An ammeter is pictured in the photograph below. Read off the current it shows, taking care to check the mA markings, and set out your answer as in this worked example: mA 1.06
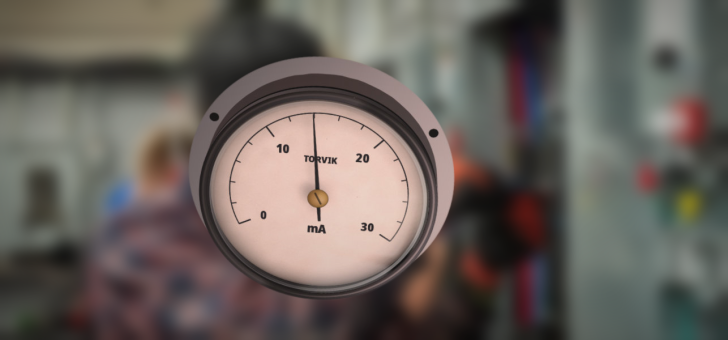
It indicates mA 14
